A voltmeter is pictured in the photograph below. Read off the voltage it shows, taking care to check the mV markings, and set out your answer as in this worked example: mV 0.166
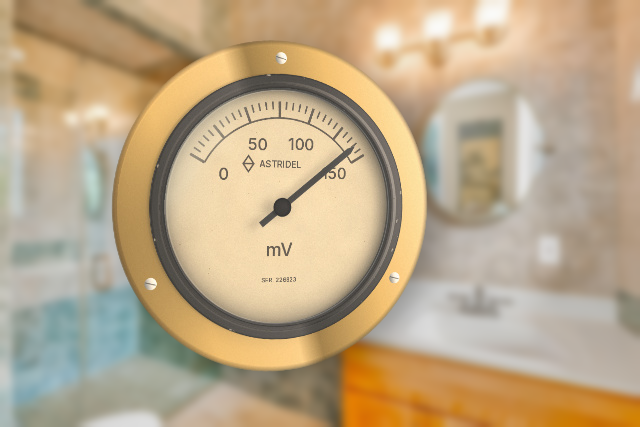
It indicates mV 140
